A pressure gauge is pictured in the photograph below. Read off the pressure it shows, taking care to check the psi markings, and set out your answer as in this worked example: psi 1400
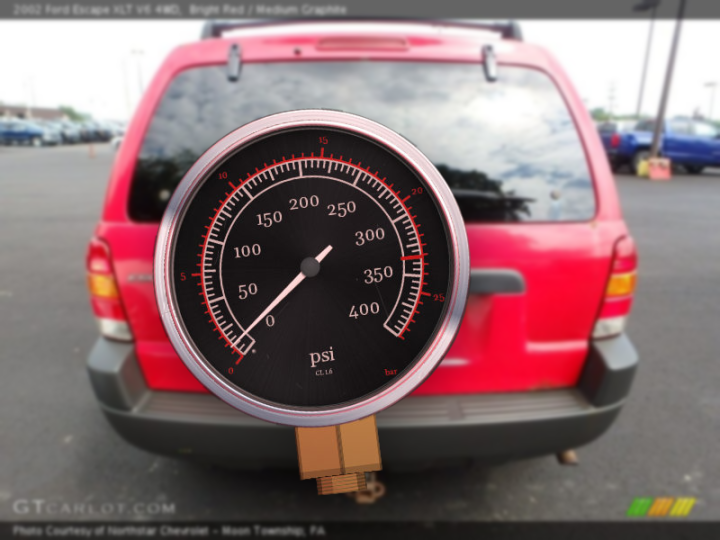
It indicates psi 10
